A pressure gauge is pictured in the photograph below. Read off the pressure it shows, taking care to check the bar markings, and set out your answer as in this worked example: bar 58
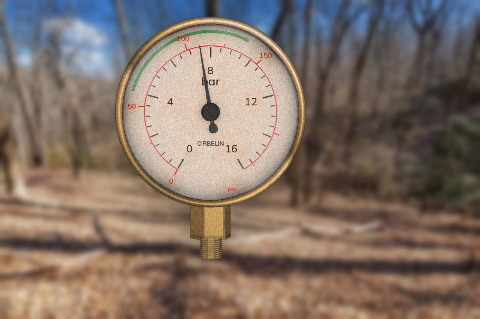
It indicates bar 7.5
